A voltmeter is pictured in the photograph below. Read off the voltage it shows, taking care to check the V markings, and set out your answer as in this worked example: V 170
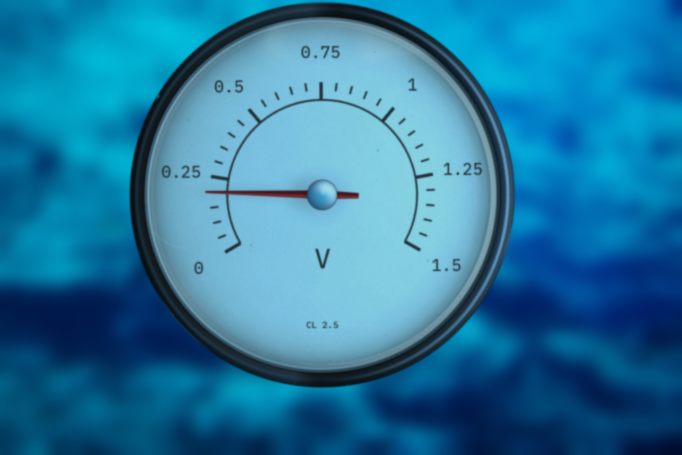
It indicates V 0.2
